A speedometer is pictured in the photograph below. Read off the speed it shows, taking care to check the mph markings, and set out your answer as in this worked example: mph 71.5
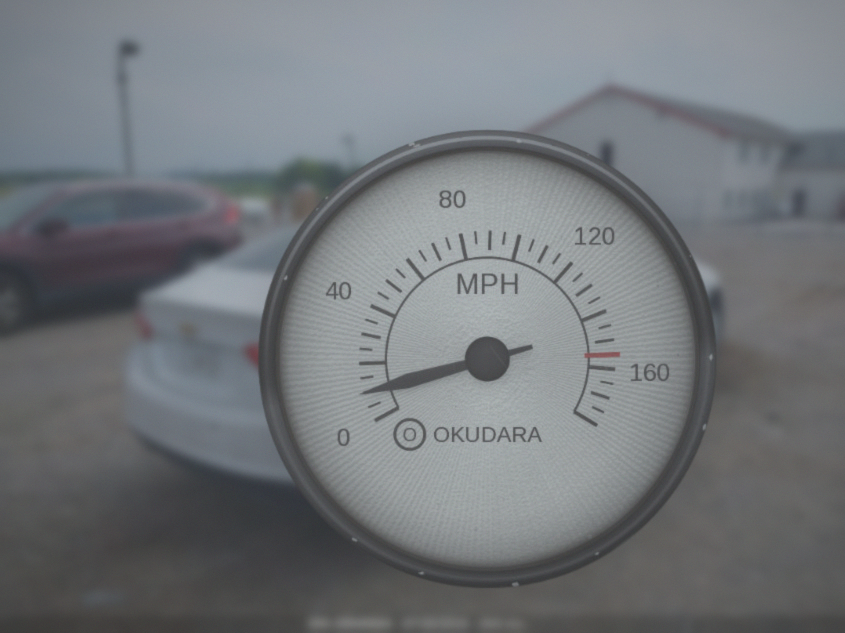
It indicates mph 10
